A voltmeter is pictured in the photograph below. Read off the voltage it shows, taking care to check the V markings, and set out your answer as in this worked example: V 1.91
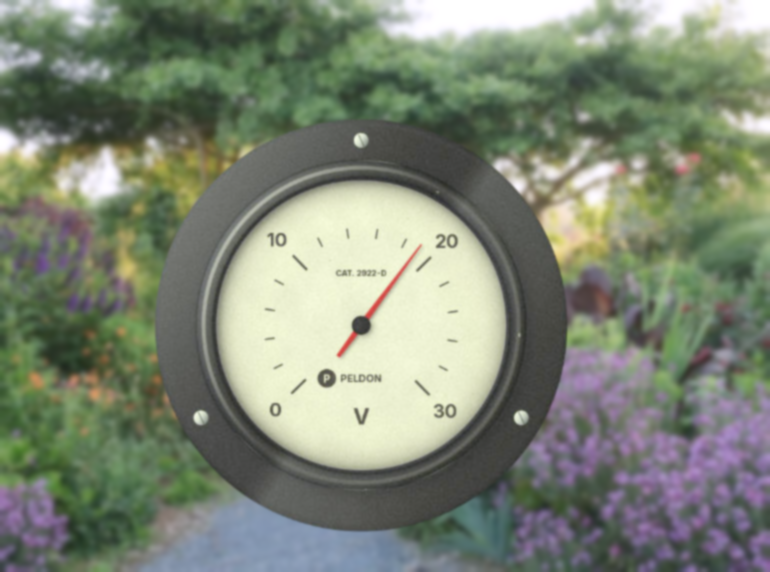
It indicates V 19
